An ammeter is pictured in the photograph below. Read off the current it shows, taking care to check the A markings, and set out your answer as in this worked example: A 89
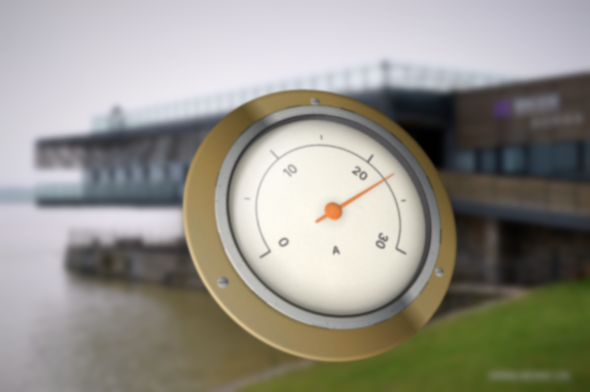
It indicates A 22.5
